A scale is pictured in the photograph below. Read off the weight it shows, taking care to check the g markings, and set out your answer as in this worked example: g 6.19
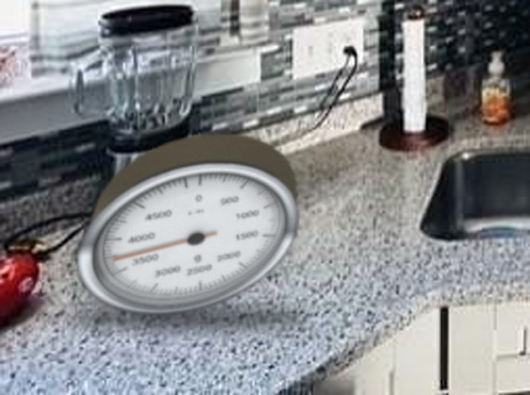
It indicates g 3750
